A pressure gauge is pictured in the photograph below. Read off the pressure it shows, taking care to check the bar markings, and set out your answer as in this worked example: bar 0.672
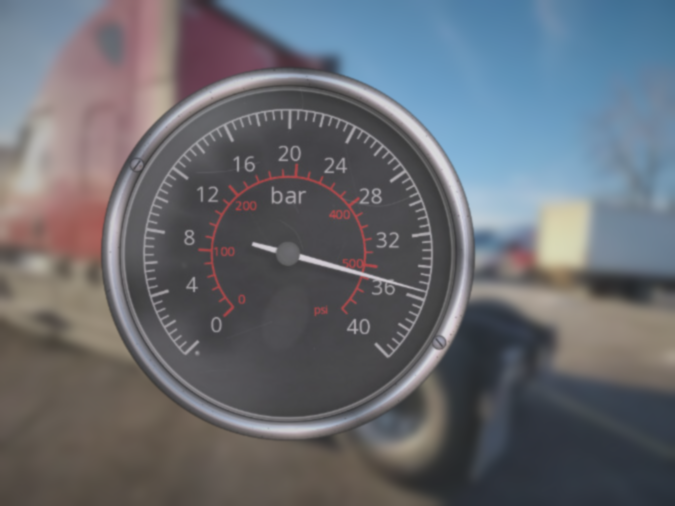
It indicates bar 35.5
